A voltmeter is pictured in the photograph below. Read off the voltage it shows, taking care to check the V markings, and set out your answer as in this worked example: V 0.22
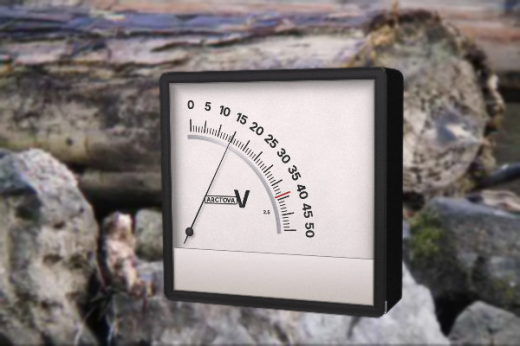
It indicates V 15
